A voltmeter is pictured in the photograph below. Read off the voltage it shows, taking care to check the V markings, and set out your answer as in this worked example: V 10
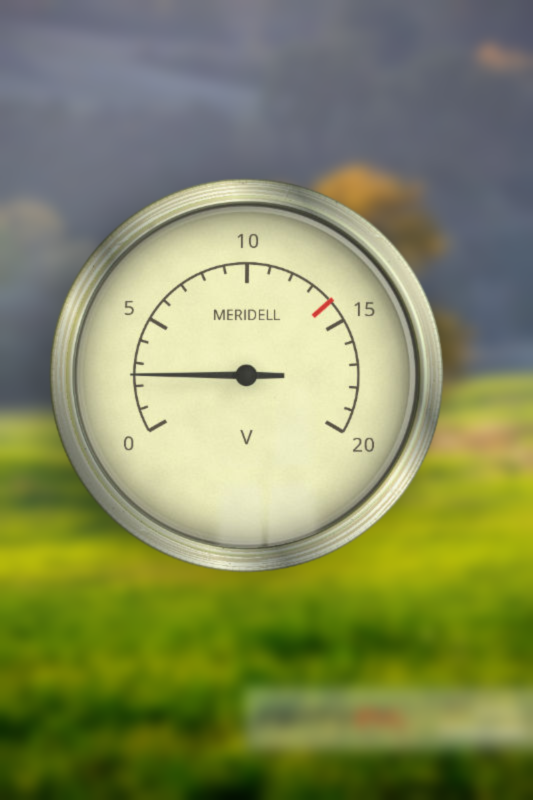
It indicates V 2.5
